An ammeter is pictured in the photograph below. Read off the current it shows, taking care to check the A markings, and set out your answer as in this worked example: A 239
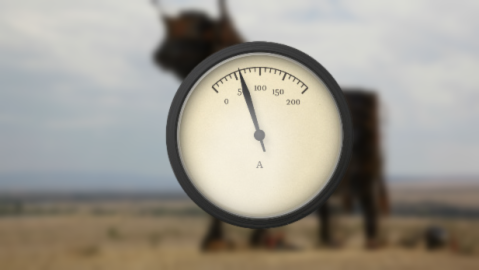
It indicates A 60
